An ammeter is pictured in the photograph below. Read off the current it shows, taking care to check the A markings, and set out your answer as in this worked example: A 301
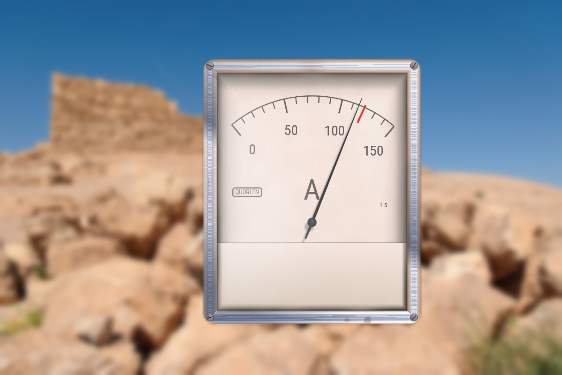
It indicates A 115
